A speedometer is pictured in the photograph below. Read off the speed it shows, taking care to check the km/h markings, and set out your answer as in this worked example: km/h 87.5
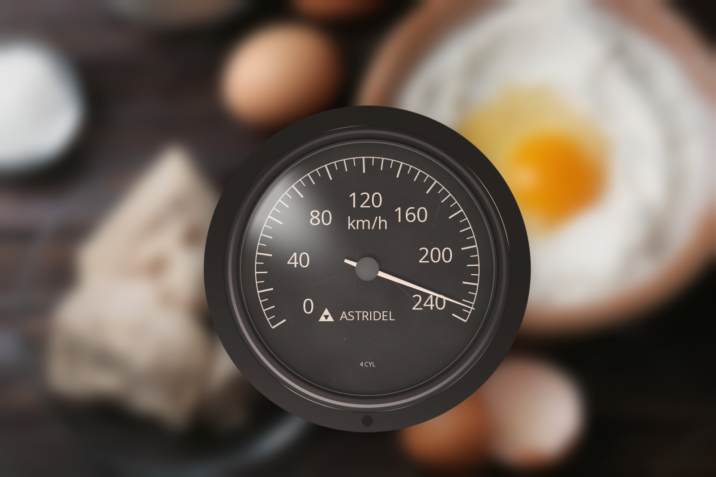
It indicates km/h 232.5
